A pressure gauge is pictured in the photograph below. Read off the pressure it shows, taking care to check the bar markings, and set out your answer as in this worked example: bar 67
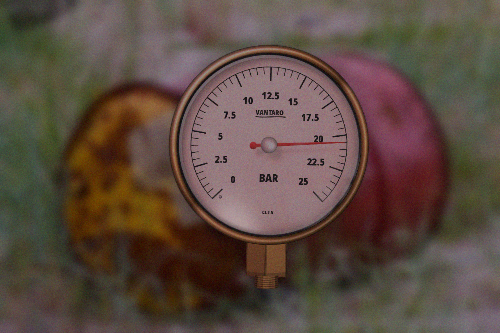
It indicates bar 20.5
